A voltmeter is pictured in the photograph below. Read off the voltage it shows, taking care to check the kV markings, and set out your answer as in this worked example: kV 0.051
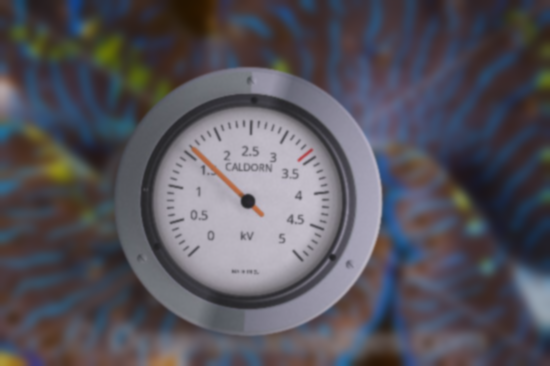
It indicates kV 1.6
